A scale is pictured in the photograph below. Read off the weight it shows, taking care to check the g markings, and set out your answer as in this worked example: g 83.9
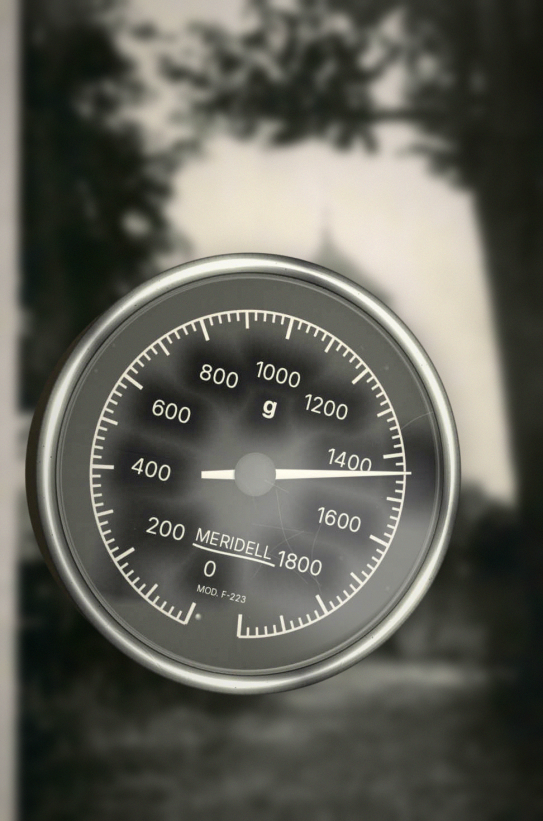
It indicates g 1440
